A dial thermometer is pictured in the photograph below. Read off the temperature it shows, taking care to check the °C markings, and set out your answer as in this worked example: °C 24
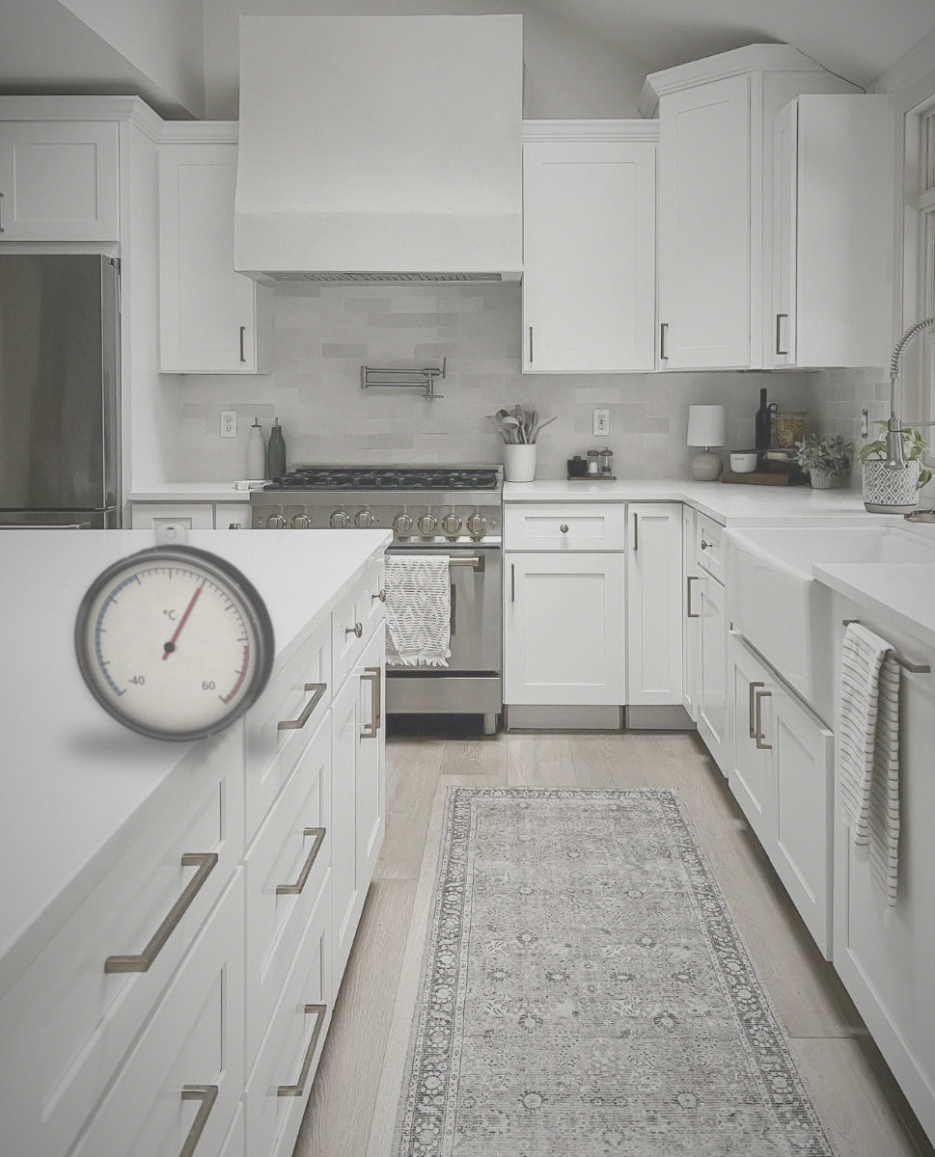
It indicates °C 20
